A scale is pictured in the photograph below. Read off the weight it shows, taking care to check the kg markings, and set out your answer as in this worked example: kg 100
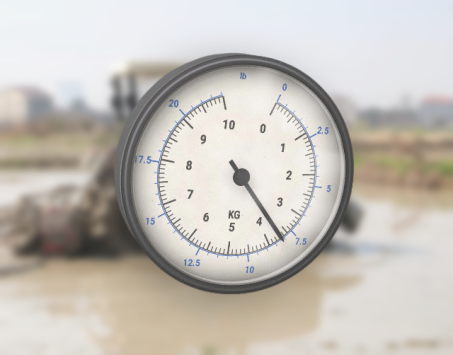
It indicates kg 3.7
